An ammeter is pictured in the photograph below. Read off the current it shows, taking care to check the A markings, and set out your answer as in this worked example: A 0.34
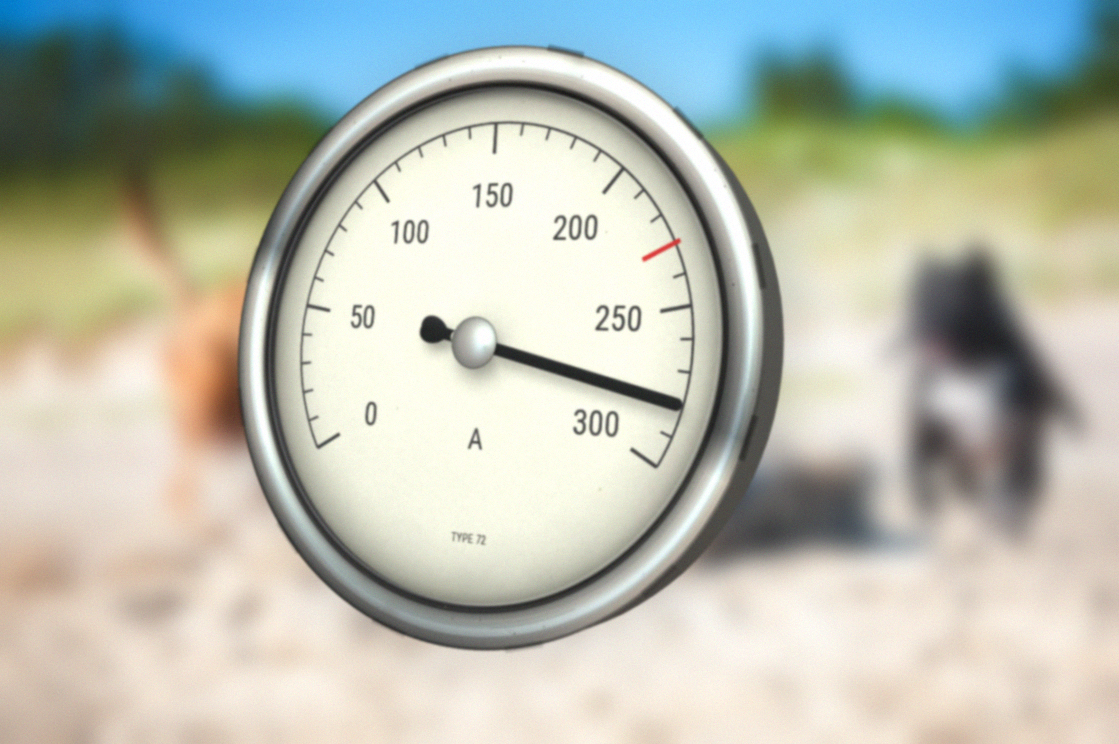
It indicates A 280
